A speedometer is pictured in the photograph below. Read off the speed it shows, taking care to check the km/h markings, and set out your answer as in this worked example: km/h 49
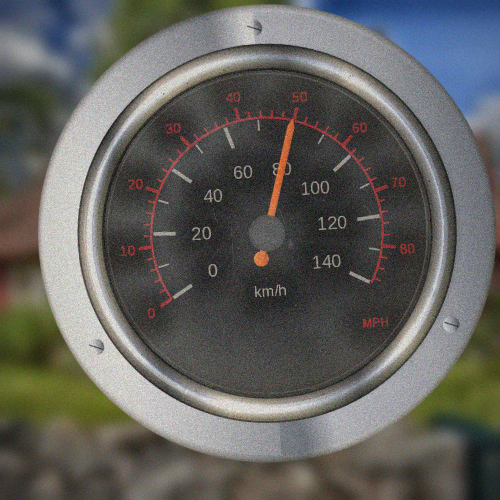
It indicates km/h 80
